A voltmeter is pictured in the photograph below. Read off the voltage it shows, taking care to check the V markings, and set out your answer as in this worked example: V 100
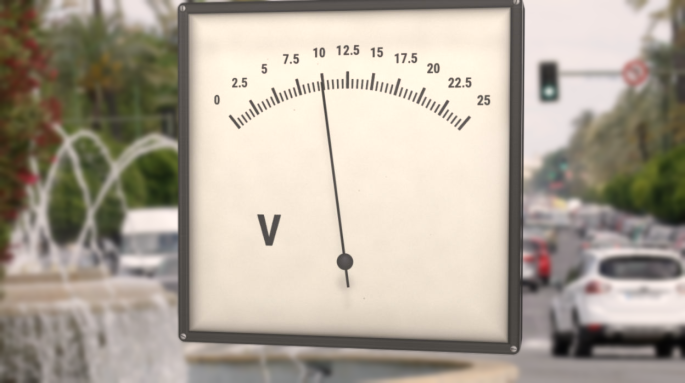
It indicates V 10
